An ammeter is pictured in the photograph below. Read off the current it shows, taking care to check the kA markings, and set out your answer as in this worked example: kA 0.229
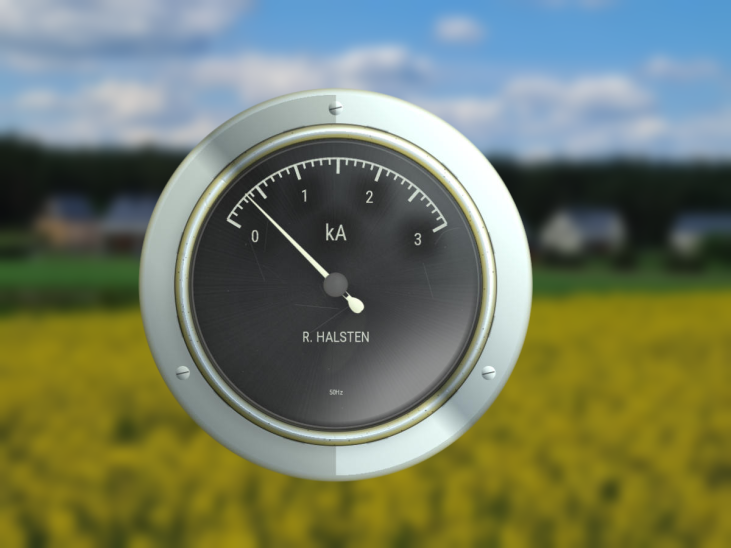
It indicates kA 0.35
